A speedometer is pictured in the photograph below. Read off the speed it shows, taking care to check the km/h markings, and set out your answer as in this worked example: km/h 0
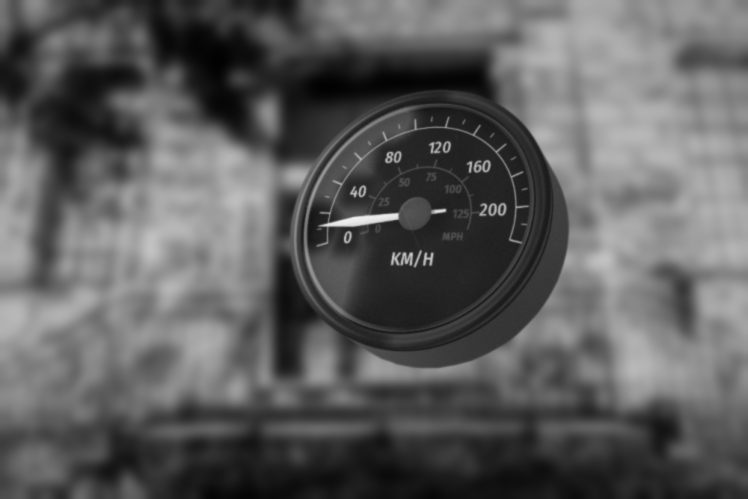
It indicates km/h 10
